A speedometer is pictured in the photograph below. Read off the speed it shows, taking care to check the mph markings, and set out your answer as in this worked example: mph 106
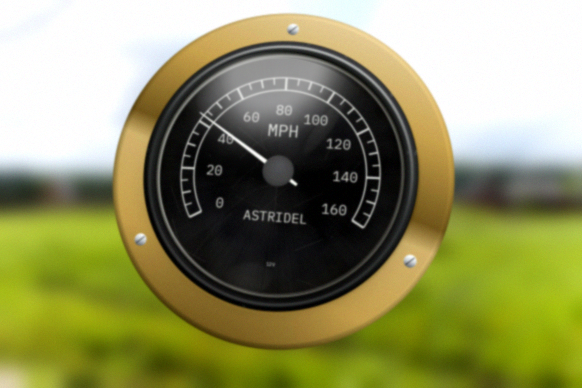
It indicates mph 42.5
